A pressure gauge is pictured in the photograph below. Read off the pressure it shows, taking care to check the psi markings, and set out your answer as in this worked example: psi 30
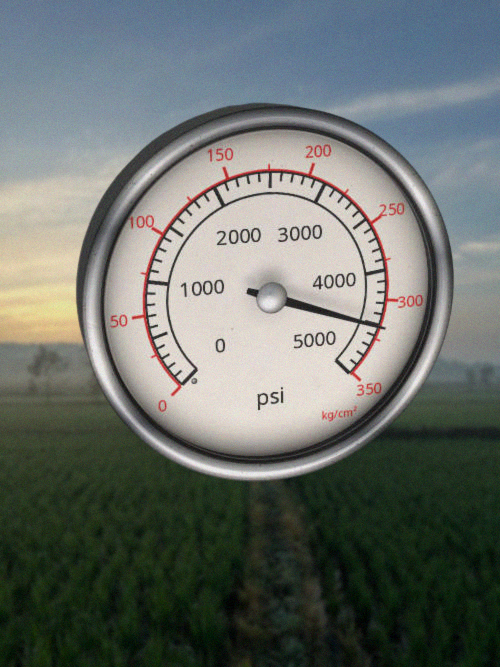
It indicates psi 4500
